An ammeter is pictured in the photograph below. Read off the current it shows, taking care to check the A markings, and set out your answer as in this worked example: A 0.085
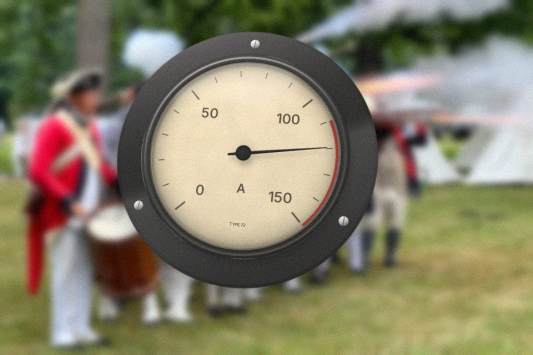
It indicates A 120
